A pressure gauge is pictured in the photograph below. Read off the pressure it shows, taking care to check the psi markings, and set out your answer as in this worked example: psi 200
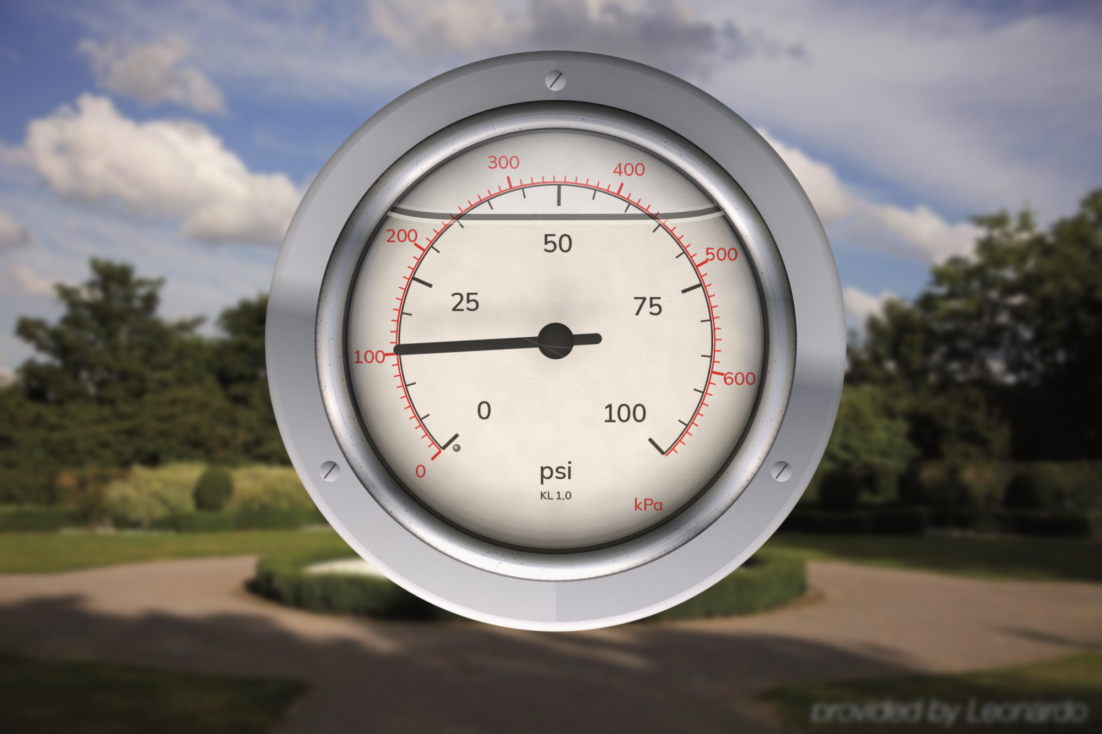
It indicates psi 15
